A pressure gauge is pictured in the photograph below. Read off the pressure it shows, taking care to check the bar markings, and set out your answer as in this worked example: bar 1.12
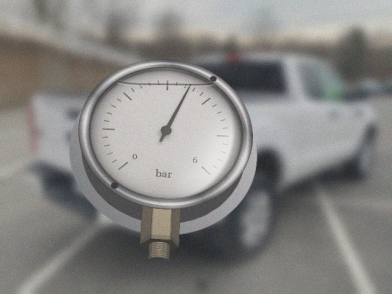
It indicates bar 3.5
